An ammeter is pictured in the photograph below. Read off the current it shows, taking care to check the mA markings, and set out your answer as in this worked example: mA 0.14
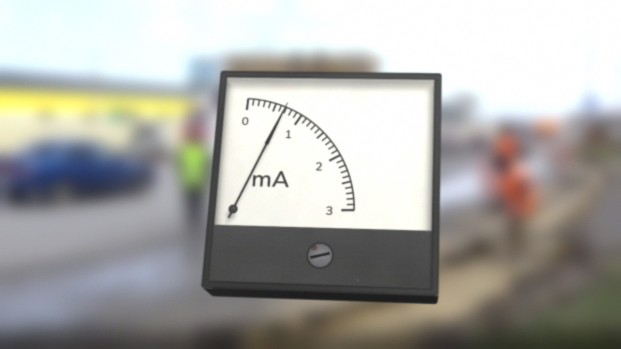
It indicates mA 0.7
